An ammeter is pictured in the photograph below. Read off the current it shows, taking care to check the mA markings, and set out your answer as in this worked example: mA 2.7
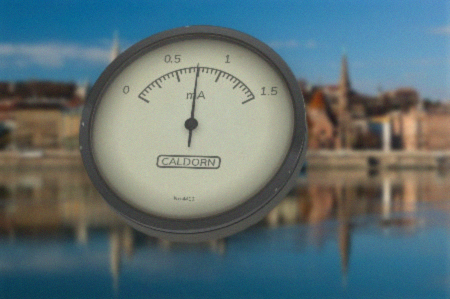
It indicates mA 0.75
